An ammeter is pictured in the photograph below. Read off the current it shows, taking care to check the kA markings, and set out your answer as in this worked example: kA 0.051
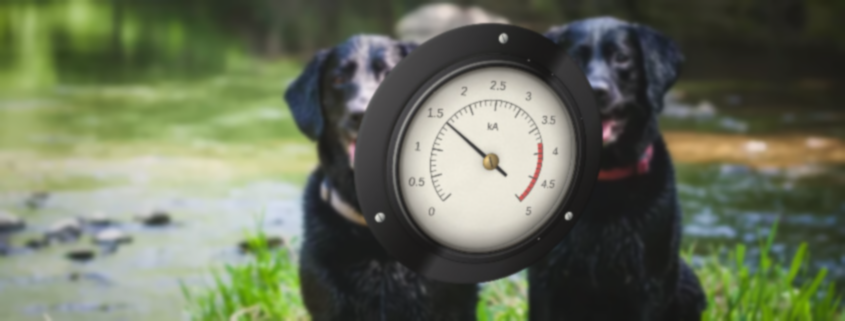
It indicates kA 1.5
